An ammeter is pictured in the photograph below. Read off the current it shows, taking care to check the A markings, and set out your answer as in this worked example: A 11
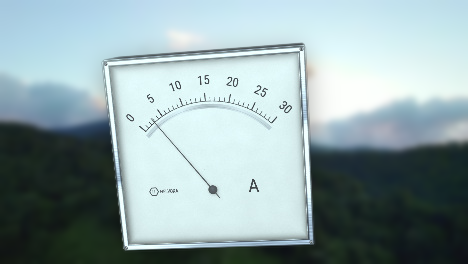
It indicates A 3
